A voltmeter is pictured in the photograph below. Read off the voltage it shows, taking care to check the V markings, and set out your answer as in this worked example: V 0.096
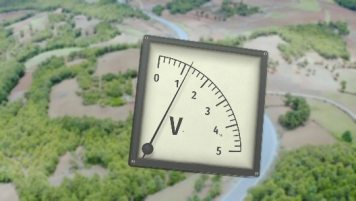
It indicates V 1.2
